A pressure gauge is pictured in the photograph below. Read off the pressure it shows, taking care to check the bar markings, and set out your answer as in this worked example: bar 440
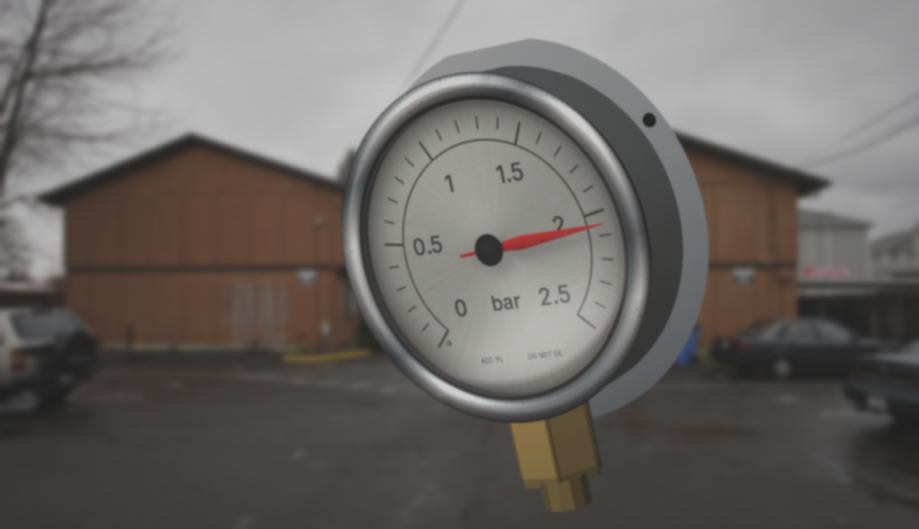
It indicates bar 2.05
